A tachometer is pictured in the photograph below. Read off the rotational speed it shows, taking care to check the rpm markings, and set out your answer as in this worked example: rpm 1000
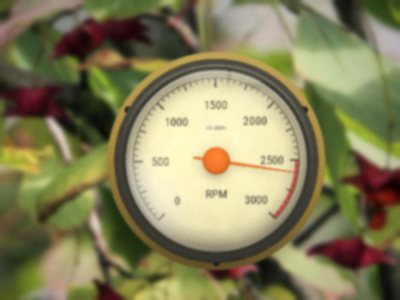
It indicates rpm 2600
